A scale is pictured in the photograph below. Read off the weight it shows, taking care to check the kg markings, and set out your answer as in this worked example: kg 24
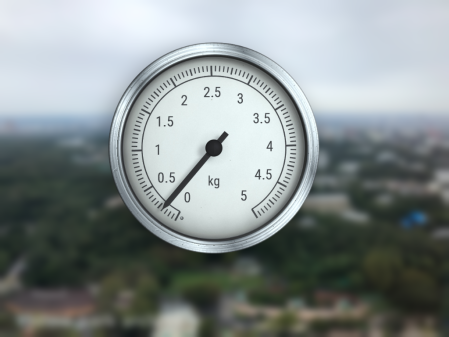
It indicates kg 0.2
